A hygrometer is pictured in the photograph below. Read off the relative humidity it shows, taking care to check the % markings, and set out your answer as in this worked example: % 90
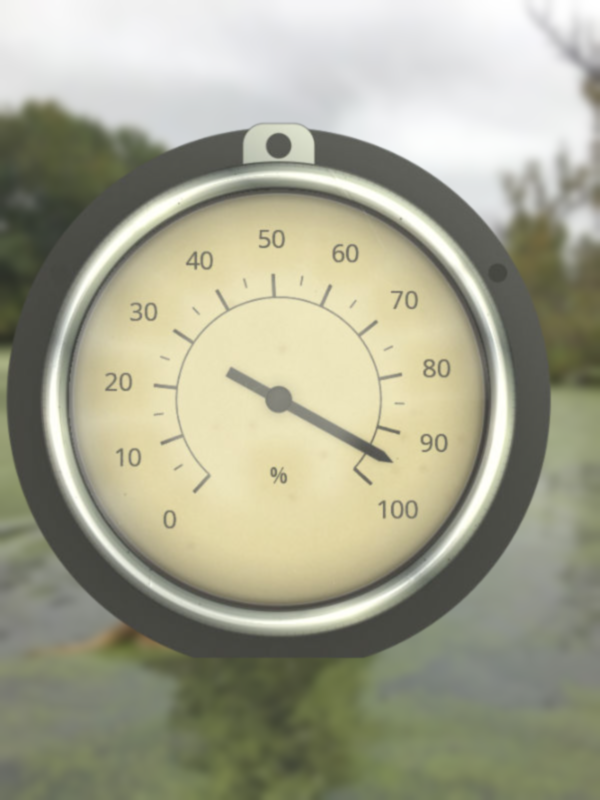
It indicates % 95
